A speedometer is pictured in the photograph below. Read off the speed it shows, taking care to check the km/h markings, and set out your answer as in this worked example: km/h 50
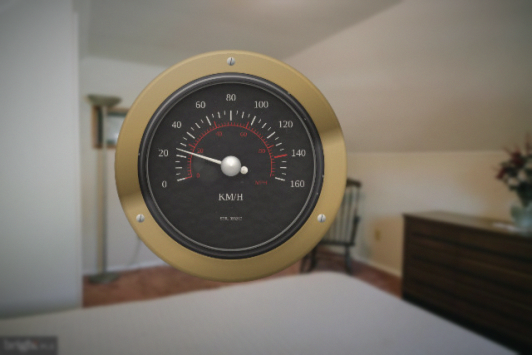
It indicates km/h 25
